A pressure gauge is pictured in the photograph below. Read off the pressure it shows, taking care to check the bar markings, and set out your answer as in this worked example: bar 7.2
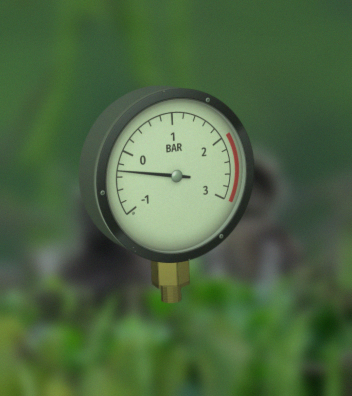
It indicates bar -0.3
